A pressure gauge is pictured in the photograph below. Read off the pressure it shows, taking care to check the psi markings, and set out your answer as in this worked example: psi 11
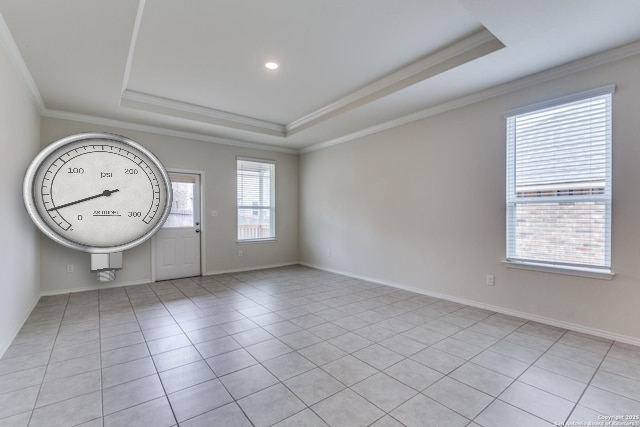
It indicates psi 30
